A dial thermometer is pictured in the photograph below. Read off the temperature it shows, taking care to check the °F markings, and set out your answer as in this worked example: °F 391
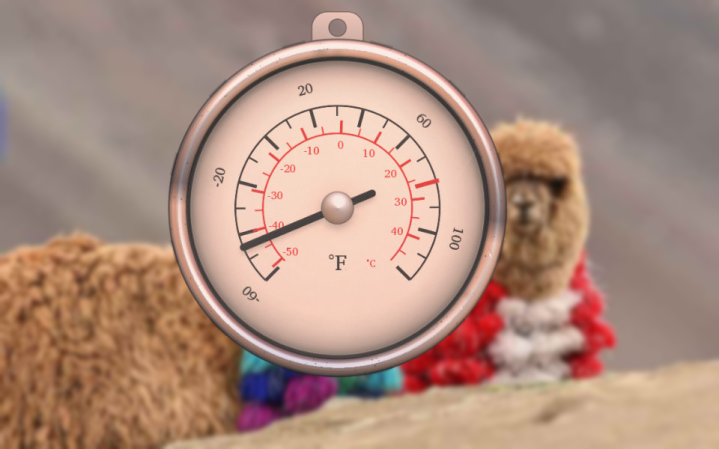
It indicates °F -45
